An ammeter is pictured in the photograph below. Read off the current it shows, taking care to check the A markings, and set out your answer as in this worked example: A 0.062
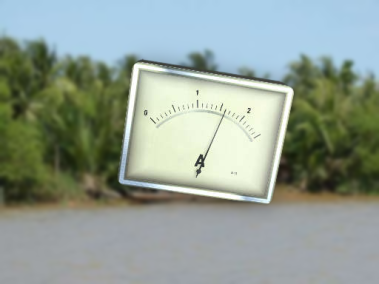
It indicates A 1.6
